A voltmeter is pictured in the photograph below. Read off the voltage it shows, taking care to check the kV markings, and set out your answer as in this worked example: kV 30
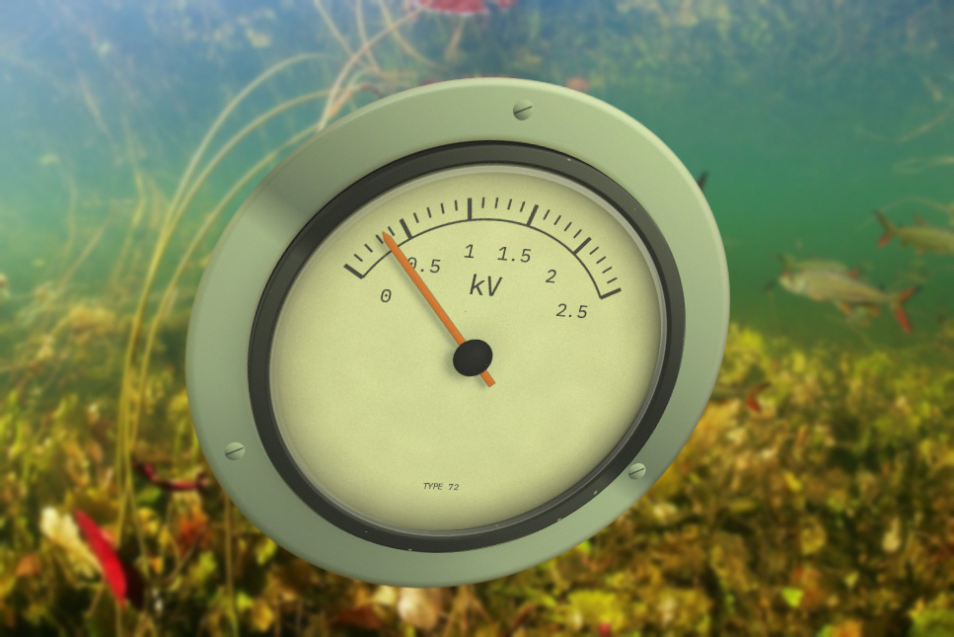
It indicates kV 0.35
